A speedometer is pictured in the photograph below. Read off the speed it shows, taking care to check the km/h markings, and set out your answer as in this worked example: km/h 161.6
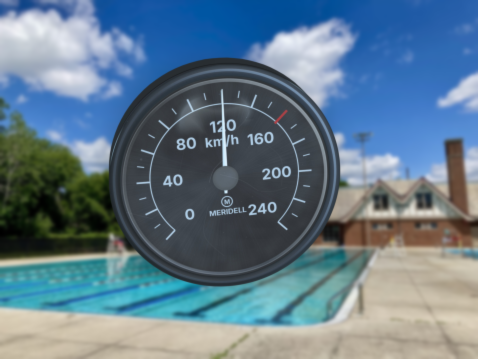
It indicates km/h 120
